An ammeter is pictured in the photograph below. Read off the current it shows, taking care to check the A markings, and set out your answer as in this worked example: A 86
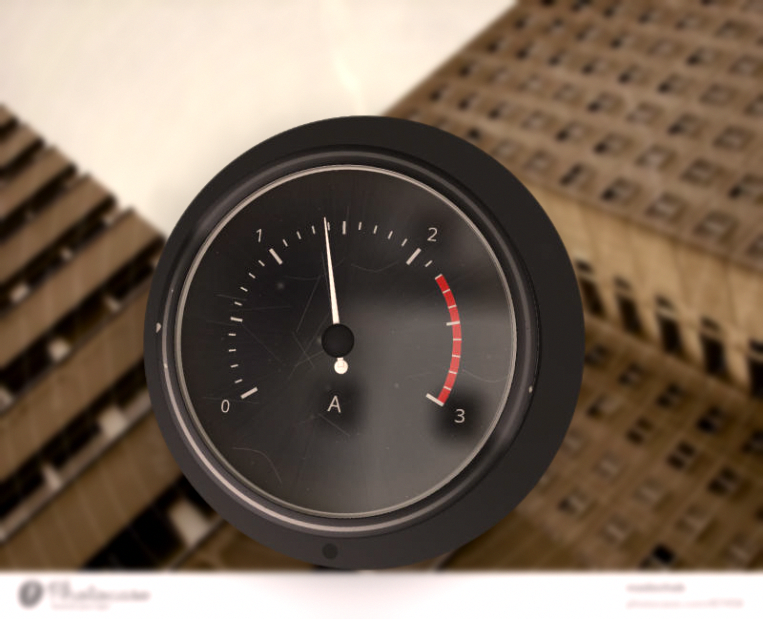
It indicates A 1.4
